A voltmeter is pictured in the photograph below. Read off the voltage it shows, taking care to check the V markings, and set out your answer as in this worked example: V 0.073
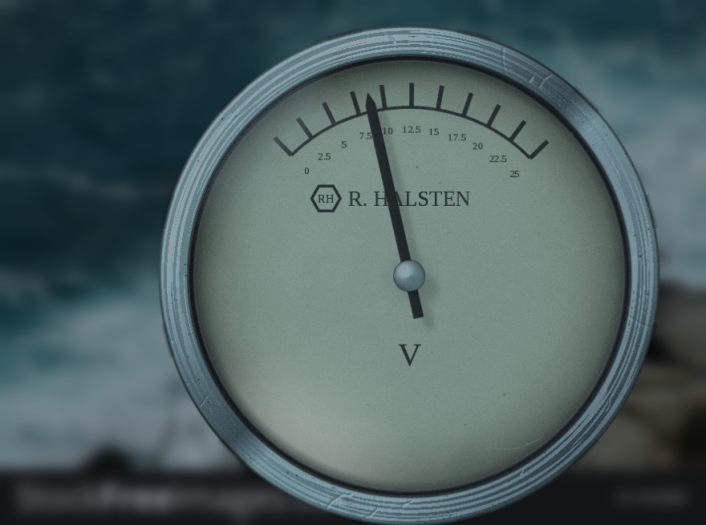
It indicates V 8.75
